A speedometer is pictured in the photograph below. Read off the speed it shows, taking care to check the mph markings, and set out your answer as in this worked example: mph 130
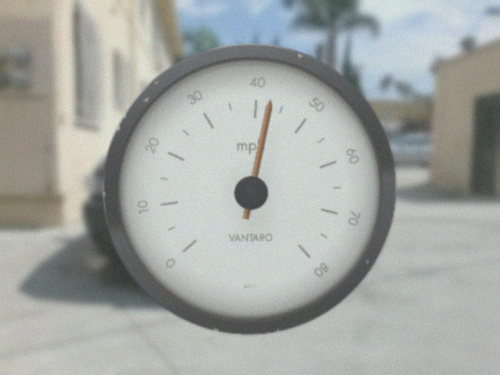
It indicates mph 42.5
